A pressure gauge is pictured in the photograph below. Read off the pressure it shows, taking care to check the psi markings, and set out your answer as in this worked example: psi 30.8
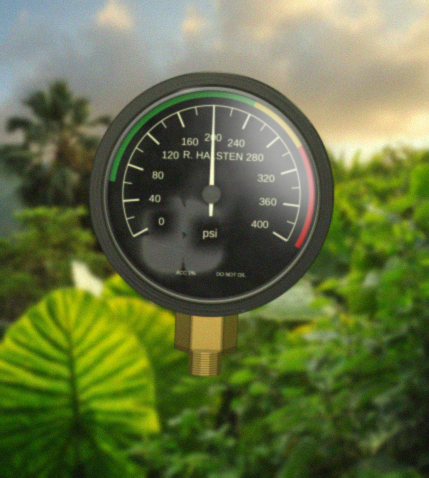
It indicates psi 200
